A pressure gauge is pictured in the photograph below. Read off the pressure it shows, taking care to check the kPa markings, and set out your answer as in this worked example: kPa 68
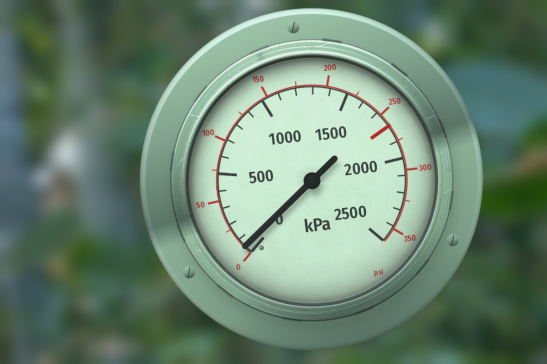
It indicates kPa 50
